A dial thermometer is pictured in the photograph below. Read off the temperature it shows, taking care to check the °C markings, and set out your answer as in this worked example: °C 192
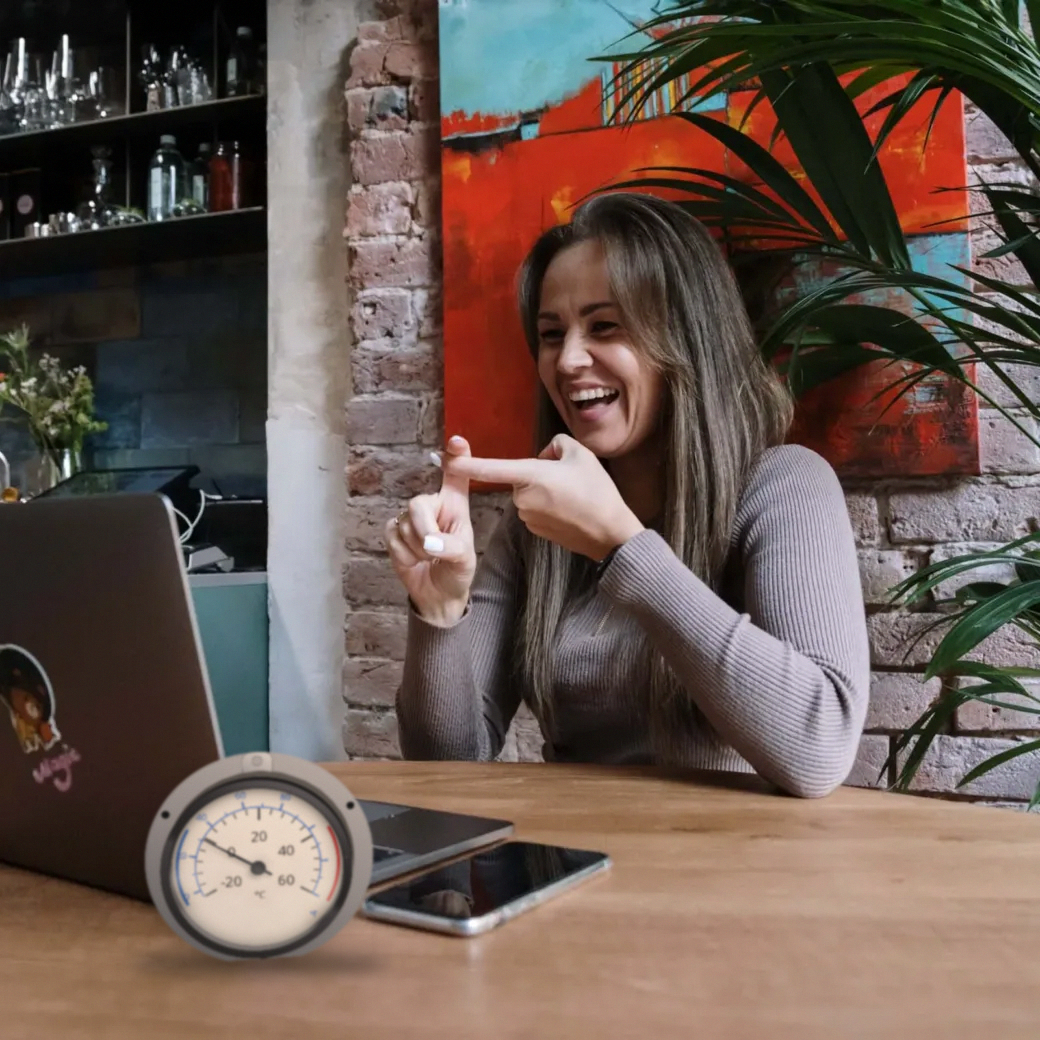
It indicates °C 0
